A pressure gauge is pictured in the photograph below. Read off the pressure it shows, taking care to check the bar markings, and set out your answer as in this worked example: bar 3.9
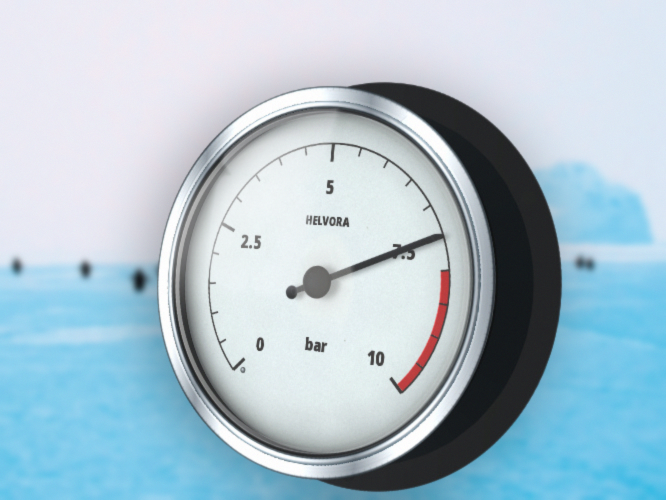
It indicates bar 7.5
